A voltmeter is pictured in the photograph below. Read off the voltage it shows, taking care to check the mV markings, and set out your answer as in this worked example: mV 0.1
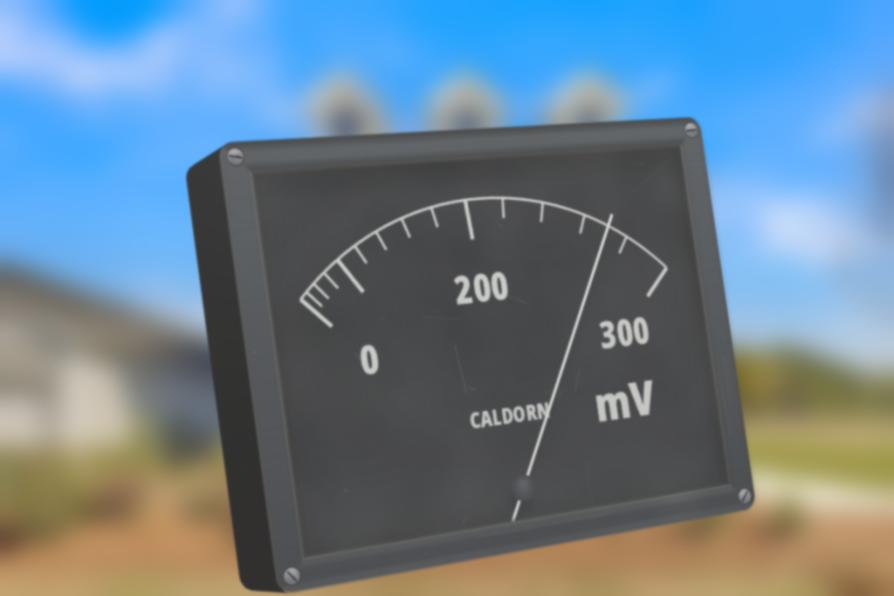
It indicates mV 270
